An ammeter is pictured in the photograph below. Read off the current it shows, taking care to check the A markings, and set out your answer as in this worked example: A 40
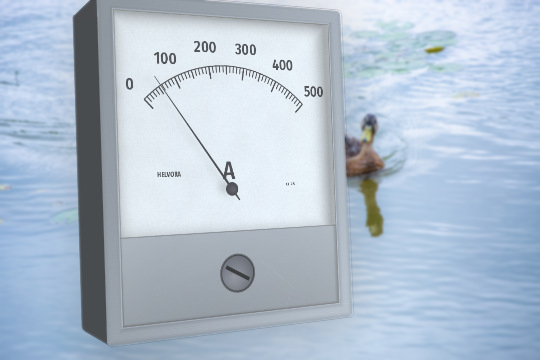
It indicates A 50
